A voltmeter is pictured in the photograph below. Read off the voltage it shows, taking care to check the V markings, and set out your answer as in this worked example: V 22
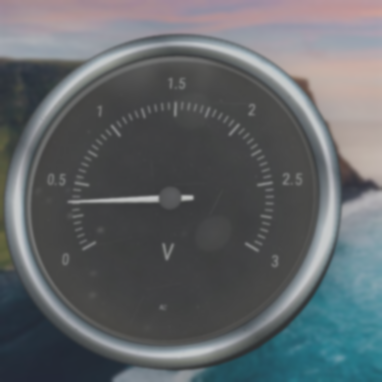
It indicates V 0.35
